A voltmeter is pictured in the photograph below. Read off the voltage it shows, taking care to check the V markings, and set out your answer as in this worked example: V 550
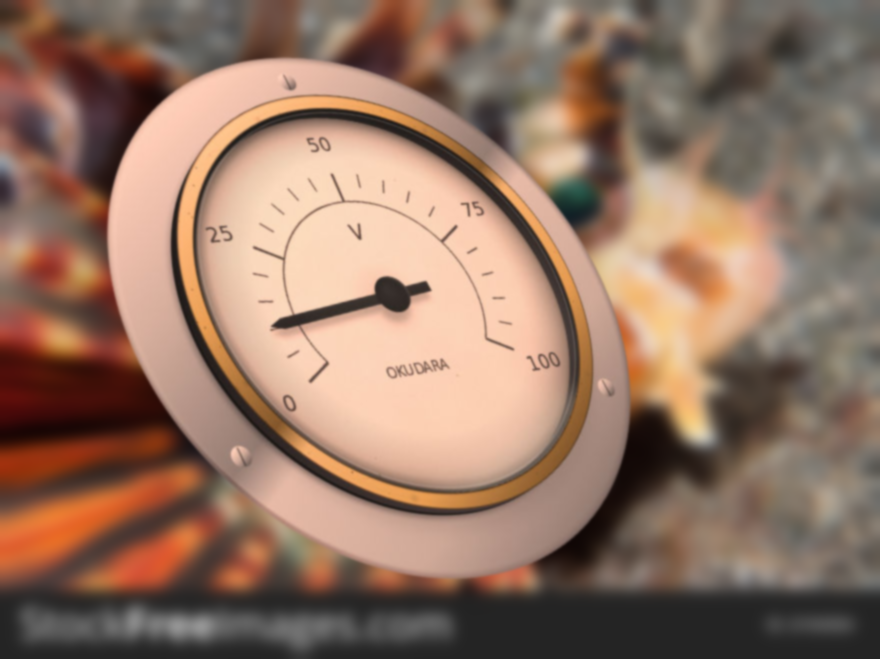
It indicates V 10
